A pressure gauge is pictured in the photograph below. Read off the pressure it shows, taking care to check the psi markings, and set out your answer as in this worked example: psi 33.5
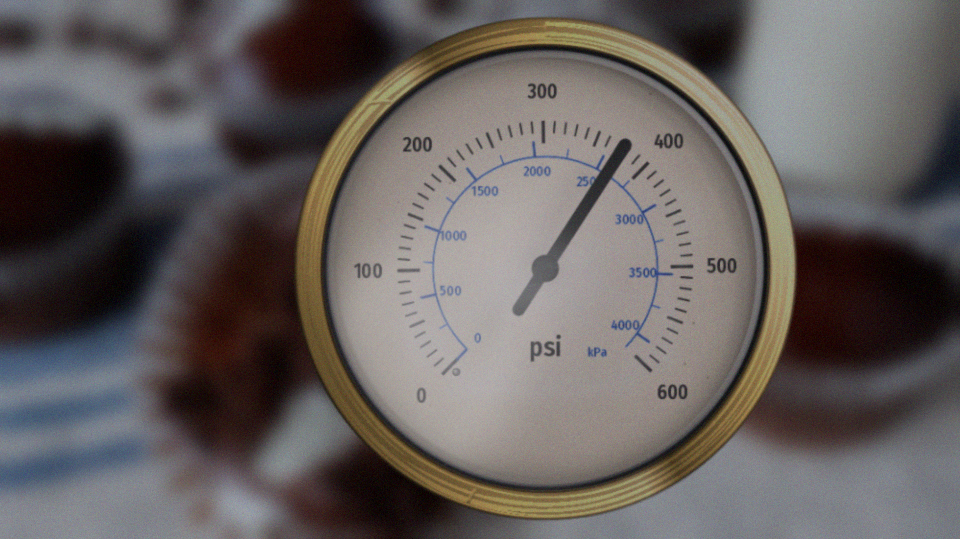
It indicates psi 375
